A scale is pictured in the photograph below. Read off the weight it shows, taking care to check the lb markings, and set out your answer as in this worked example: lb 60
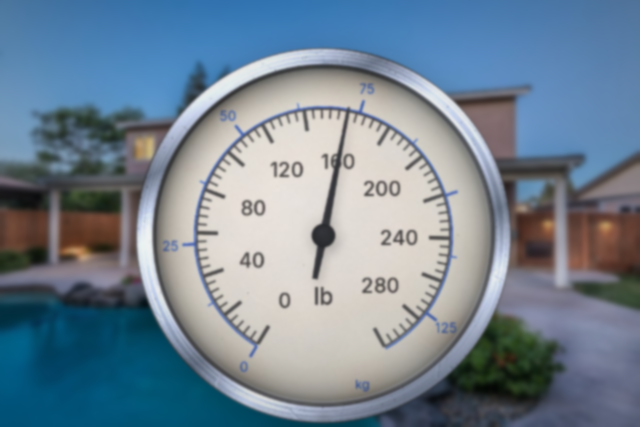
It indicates lb 160
